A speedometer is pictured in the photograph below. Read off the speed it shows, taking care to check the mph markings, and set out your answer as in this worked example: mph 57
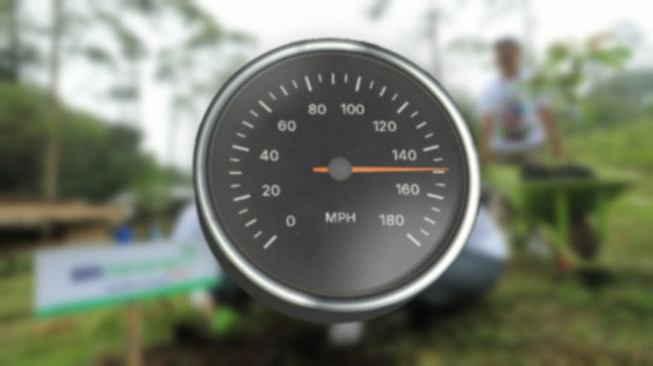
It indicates mph 150
